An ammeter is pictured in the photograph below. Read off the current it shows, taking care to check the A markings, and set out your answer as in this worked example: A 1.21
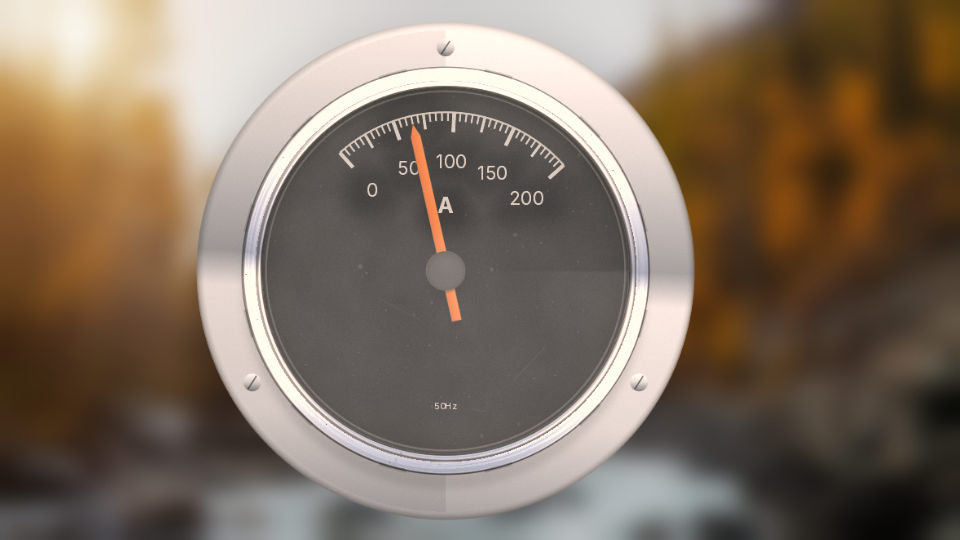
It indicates A 65
